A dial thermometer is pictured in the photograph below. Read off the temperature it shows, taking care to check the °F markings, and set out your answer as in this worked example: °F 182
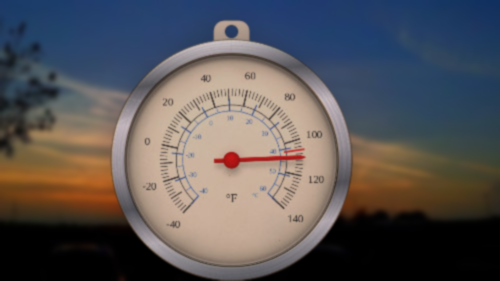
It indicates °F 110
